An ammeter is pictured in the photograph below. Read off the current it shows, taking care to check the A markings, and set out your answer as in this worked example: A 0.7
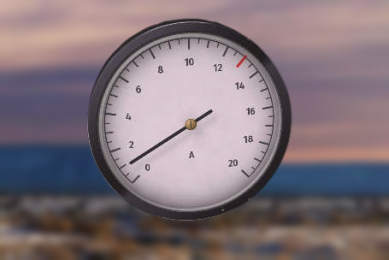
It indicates A 1
